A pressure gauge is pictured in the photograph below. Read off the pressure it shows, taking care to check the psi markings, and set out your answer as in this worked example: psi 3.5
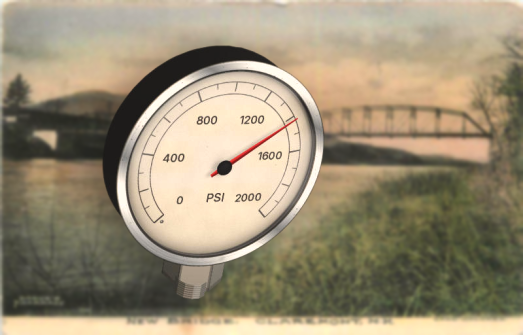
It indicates psi 1400
